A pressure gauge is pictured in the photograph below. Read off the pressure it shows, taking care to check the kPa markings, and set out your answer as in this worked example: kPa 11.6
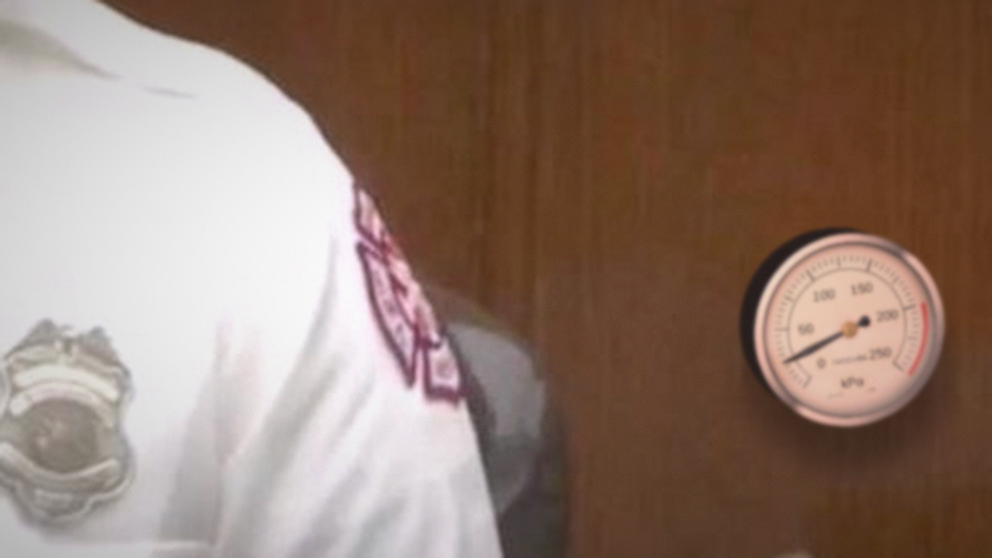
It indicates kPa 25
